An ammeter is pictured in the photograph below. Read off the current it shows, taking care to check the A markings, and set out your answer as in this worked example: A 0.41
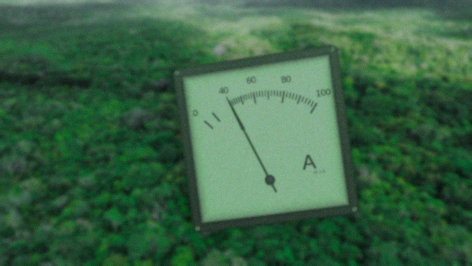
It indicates A 40
